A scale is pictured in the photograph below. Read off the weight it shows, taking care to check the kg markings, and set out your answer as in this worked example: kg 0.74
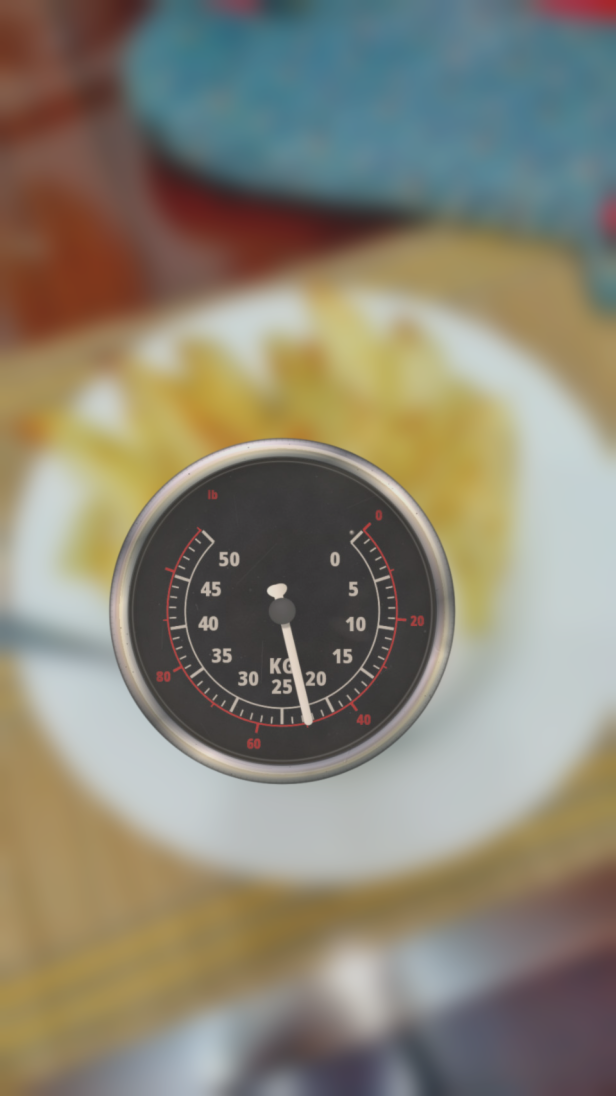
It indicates kg 22.5
